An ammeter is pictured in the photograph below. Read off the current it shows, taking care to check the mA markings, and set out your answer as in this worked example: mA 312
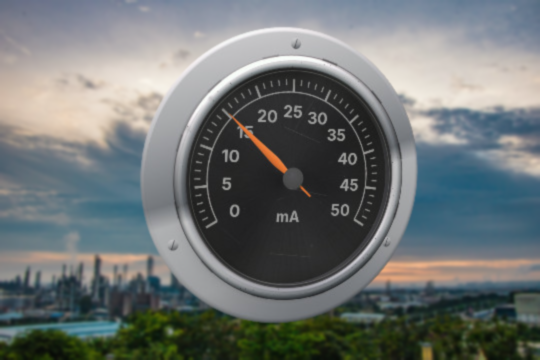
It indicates mA 15
